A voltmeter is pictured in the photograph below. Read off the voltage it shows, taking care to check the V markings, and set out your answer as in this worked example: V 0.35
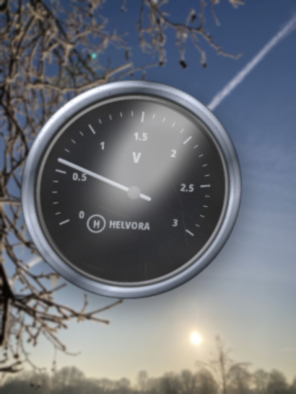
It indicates V 0.6
